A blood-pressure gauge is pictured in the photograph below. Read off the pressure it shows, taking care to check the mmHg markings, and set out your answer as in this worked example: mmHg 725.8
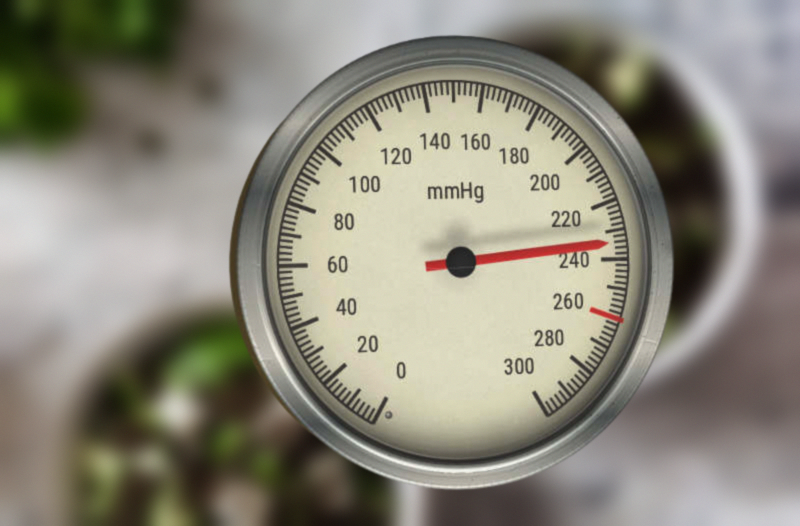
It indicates mmHg 234
